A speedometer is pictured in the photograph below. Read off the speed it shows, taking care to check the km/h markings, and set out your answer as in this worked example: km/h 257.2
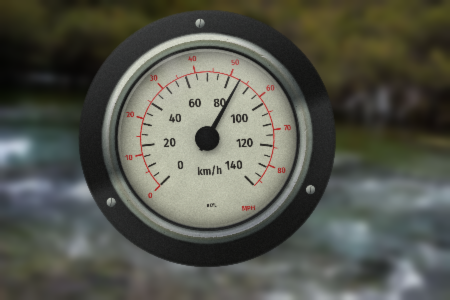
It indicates km/h 85
